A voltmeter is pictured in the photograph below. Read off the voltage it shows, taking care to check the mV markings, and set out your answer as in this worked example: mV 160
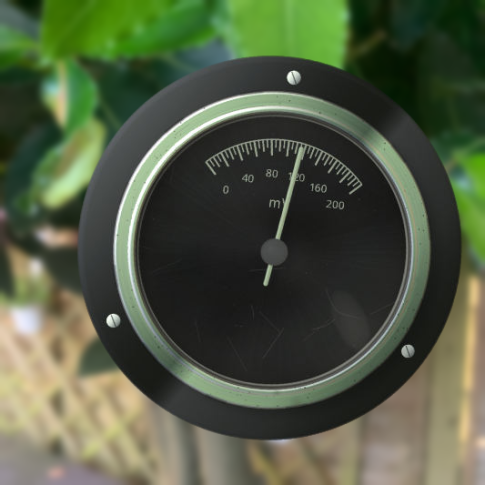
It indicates mV 115
